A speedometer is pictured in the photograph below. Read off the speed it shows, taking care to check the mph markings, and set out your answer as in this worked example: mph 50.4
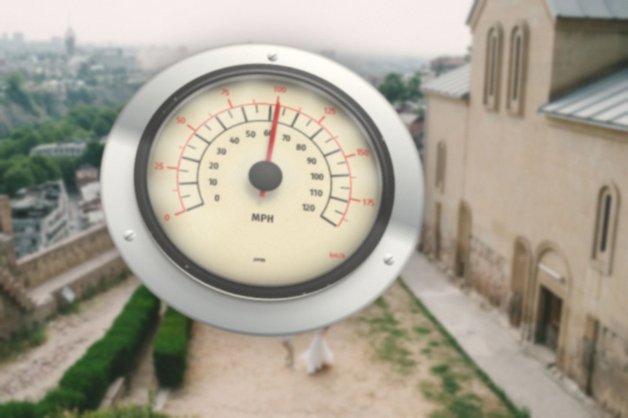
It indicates mph 62.5
